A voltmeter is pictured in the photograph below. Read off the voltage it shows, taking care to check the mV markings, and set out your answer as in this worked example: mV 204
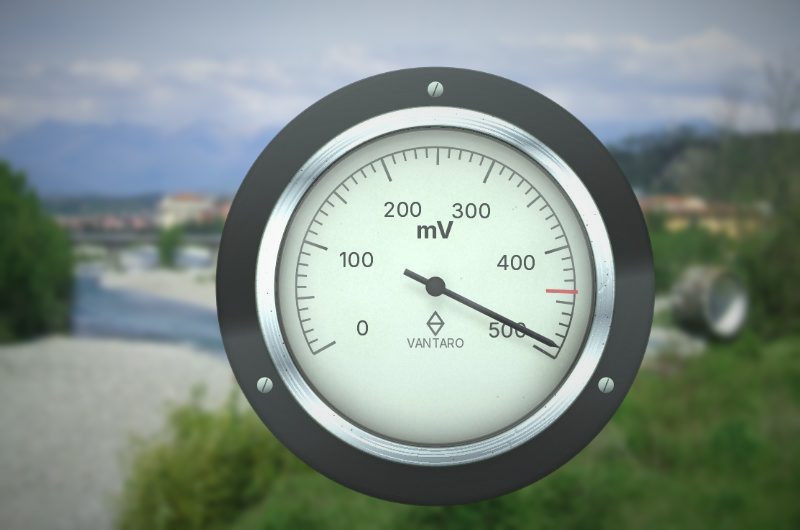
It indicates mV 490
